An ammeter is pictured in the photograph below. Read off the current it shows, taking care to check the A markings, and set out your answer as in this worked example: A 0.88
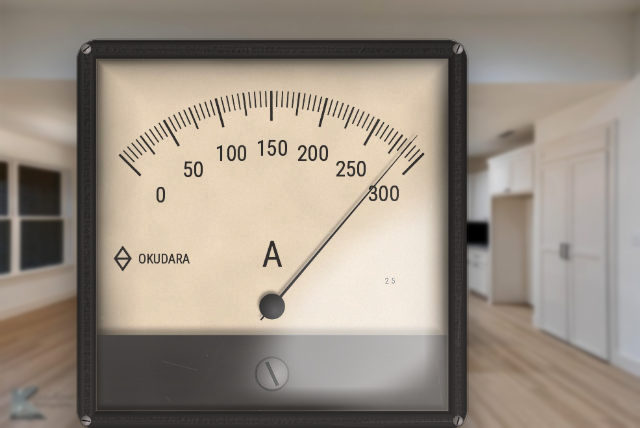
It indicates A 285
